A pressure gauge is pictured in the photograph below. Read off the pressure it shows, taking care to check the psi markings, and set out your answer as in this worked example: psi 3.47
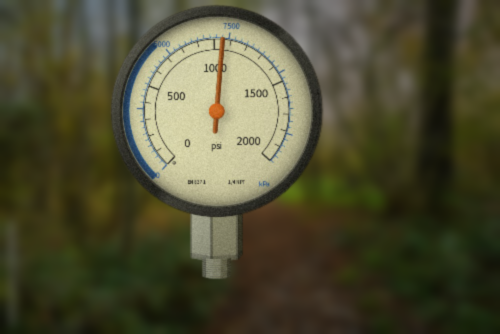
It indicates psi 1050
